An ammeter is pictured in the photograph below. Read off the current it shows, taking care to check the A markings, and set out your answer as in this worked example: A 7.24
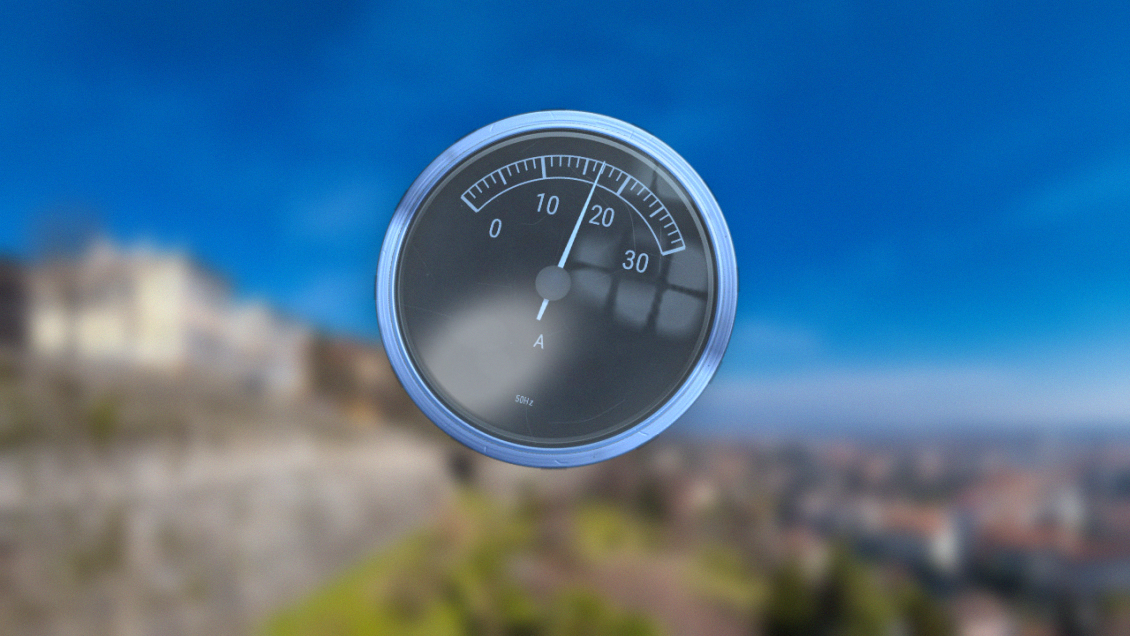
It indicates A 17
